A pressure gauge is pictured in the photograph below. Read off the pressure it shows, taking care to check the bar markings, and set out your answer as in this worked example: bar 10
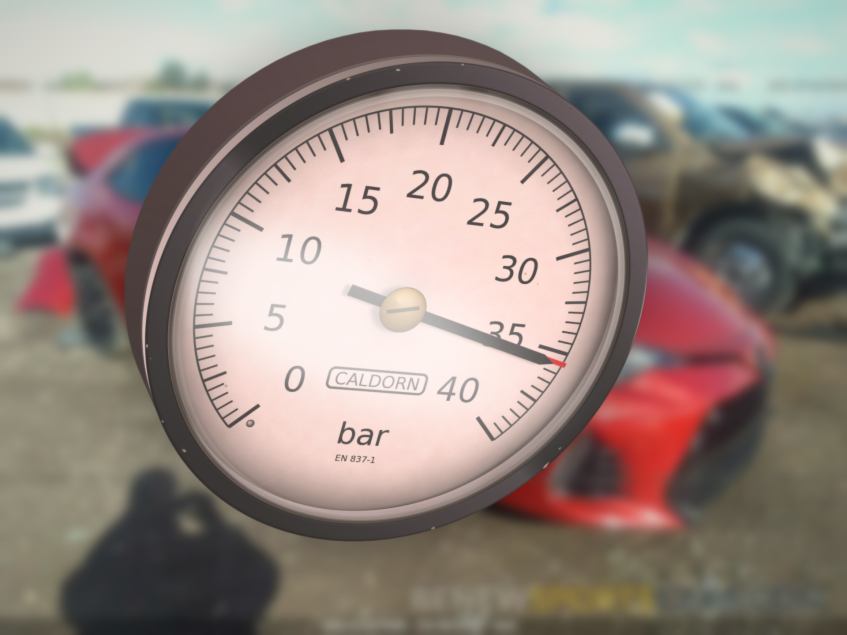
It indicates bar 35.5
